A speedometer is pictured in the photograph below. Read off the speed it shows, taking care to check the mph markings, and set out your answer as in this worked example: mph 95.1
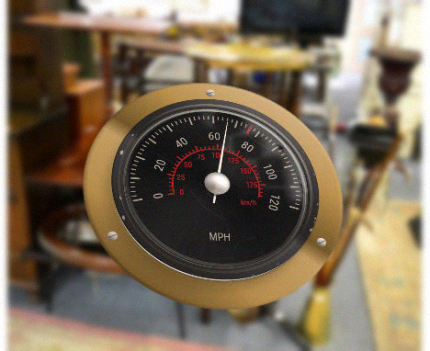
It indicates mph 66
